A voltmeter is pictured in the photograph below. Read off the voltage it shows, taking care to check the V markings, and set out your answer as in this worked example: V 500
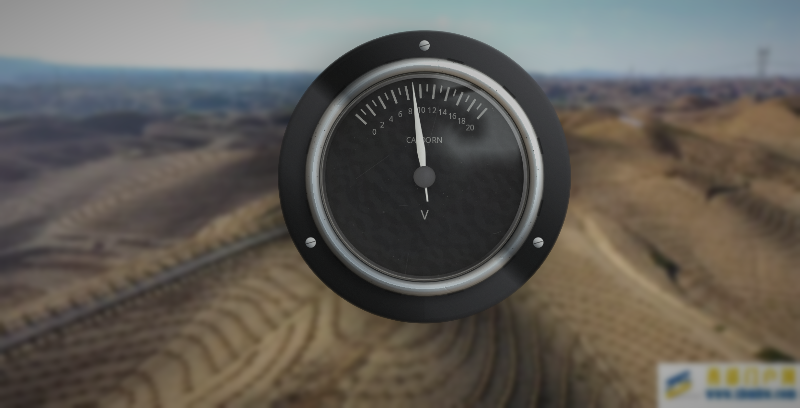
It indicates V 9
